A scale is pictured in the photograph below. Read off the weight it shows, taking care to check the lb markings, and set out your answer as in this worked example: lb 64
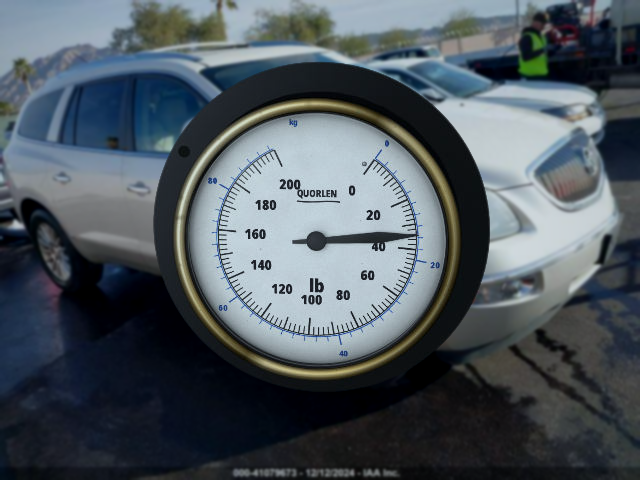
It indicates lb 34
